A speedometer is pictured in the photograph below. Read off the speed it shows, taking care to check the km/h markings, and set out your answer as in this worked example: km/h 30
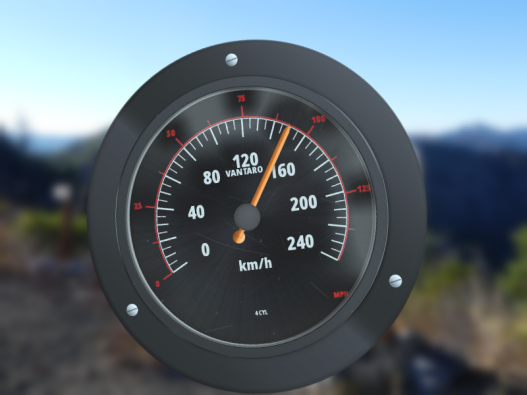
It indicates km/h 150
